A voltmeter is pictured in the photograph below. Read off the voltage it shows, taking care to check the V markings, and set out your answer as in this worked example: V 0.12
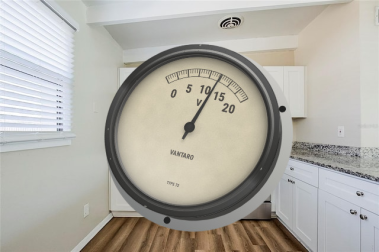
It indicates V 12.5
